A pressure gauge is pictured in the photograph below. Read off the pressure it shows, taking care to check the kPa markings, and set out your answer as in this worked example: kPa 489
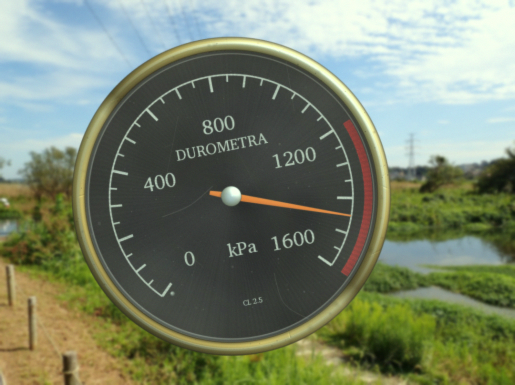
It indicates kPa 1450
